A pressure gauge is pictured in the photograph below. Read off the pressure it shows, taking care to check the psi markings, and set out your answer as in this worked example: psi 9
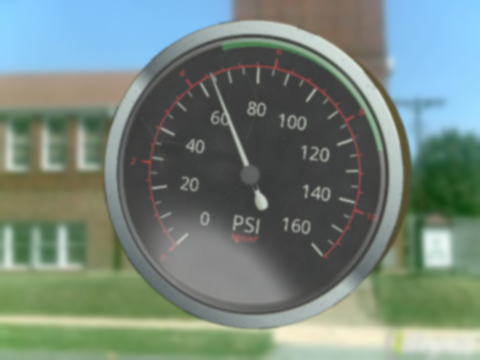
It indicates psi 65
